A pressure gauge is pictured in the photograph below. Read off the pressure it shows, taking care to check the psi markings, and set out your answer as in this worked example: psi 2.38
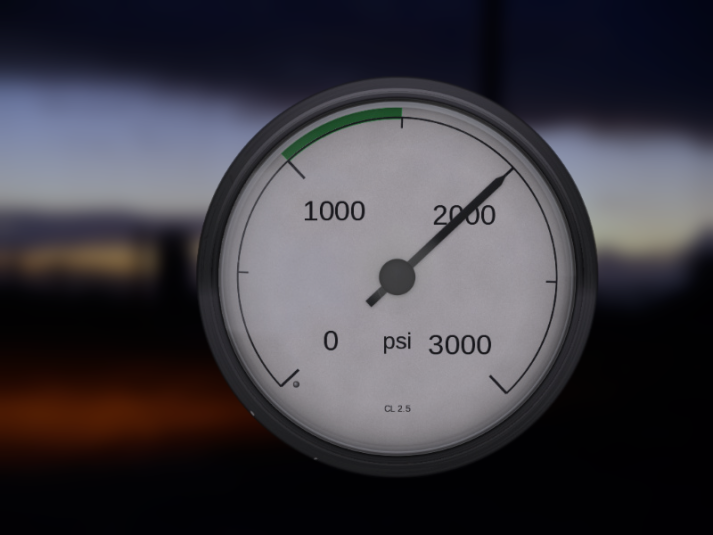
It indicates psi 2000
